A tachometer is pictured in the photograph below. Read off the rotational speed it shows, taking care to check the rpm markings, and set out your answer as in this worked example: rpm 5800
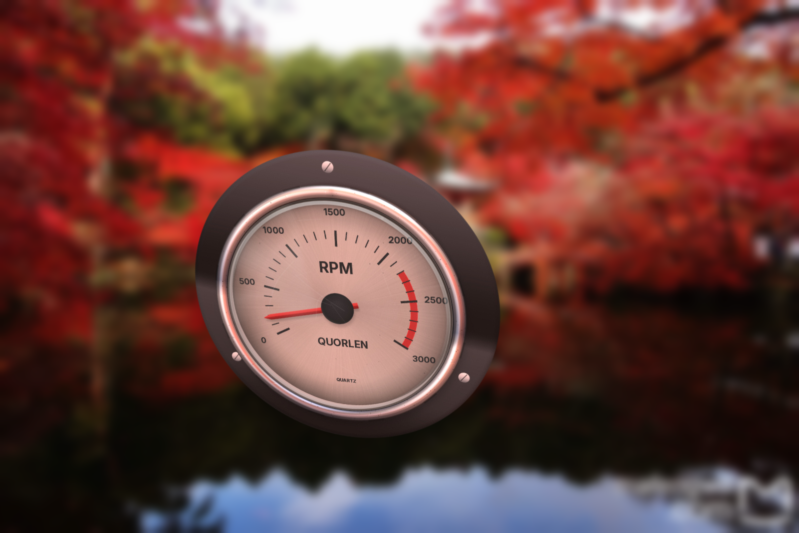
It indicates rpm 200
